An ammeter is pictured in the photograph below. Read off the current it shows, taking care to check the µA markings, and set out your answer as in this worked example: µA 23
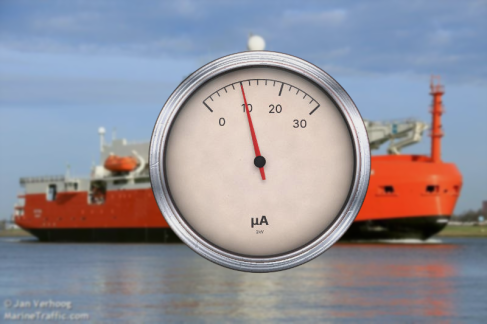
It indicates µA 10
